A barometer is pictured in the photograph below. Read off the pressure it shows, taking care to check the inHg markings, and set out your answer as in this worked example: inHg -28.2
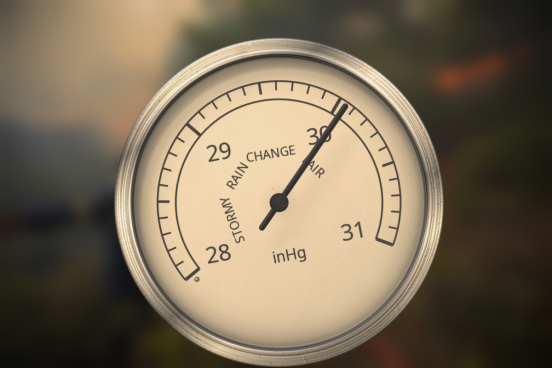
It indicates inHg 30.05
